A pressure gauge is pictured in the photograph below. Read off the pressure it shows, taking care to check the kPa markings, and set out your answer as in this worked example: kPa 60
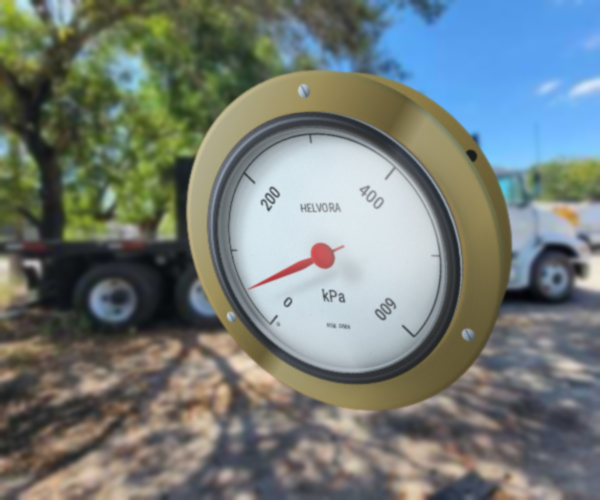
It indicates kPa 50
